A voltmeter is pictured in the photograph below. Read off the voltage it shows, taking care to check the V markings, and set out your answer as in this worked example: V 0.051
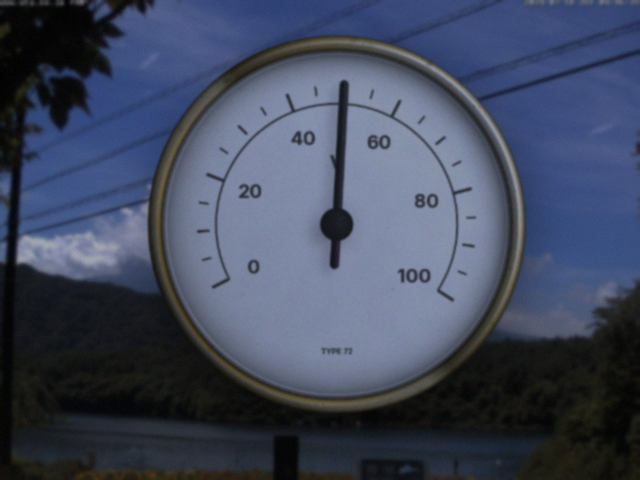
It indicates V 50
